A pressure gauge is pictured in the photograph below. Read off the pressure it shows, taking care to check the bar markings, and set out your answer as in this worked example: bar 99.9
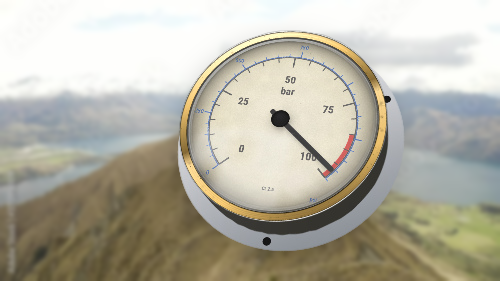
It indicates bar 97.5
